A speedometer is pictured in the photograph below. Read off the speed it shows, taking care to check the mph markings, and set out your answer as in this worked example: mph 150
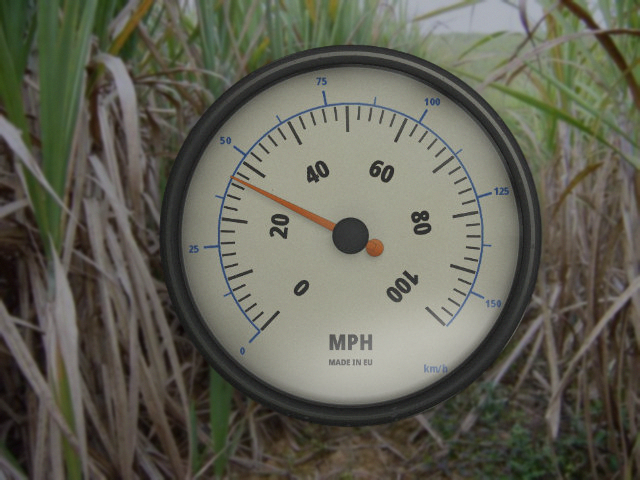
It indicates mph 27
